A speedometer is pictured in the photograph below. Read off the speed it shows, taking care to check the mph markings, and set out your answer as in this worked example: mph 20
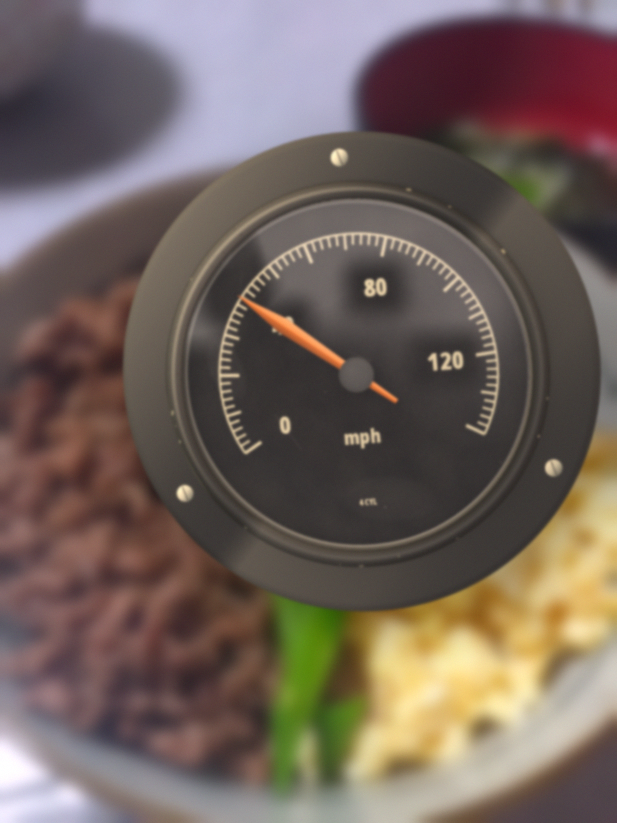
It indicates mph 40
